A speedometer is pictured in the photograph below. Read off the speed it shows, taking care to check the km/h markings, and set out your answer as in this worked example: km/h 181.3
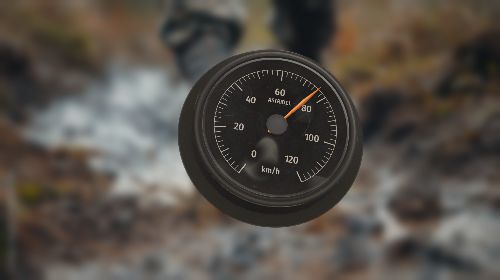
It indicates km/h 76
